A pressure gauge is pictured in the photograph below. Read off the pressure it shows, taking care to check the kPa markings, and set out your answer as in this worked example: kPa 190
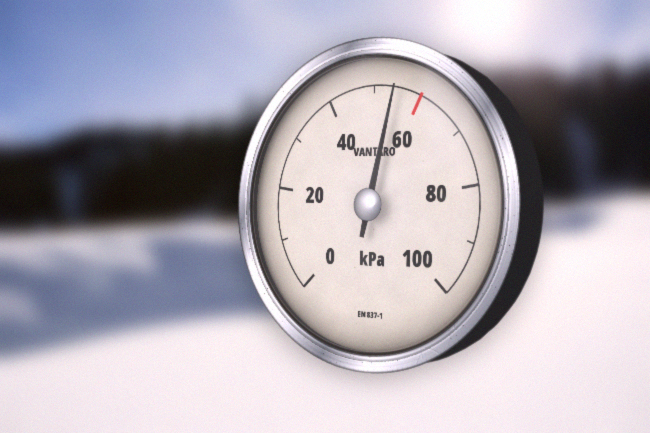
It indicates kPa 55
